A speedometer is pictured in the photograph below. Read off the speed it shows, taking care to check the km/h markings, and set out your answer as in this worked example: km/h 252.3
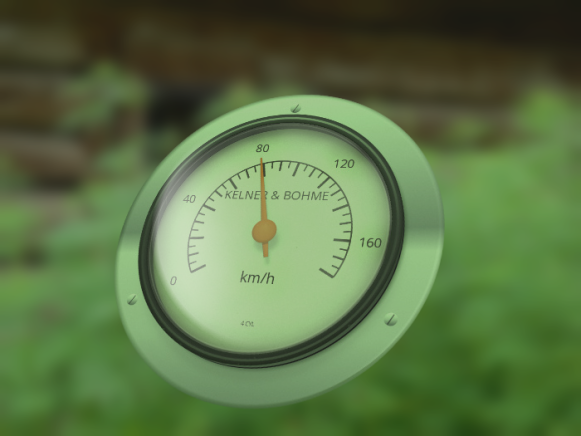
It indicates km/h 80
